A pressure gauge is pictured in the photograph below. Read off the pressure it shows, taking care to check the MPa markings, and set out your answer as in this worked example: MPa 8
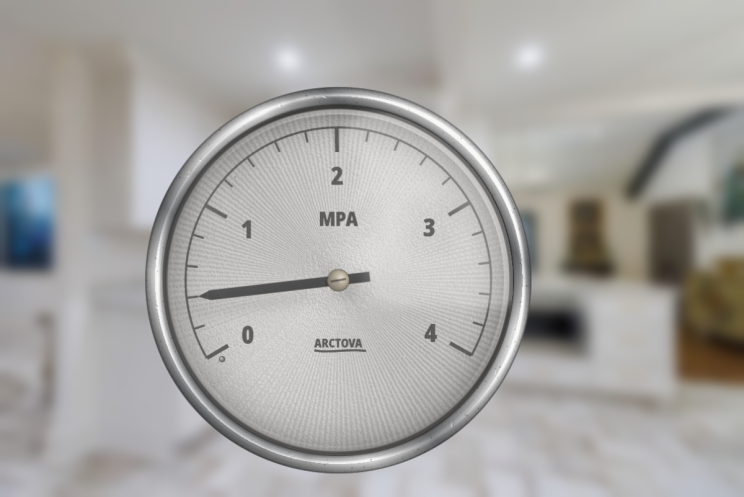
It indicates MPa 0.4
